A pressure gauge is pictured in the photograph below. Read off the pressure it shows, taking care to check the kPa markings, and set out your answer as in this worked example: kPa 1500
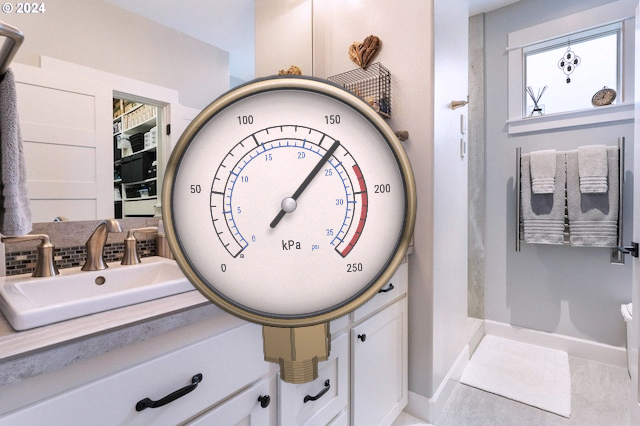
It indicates kPa 160
